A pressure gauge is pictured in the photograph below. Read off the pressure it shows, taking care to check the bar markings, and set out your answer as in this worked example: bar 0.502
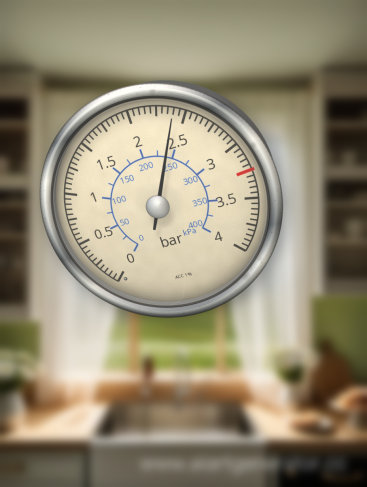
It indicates bar 2.4
